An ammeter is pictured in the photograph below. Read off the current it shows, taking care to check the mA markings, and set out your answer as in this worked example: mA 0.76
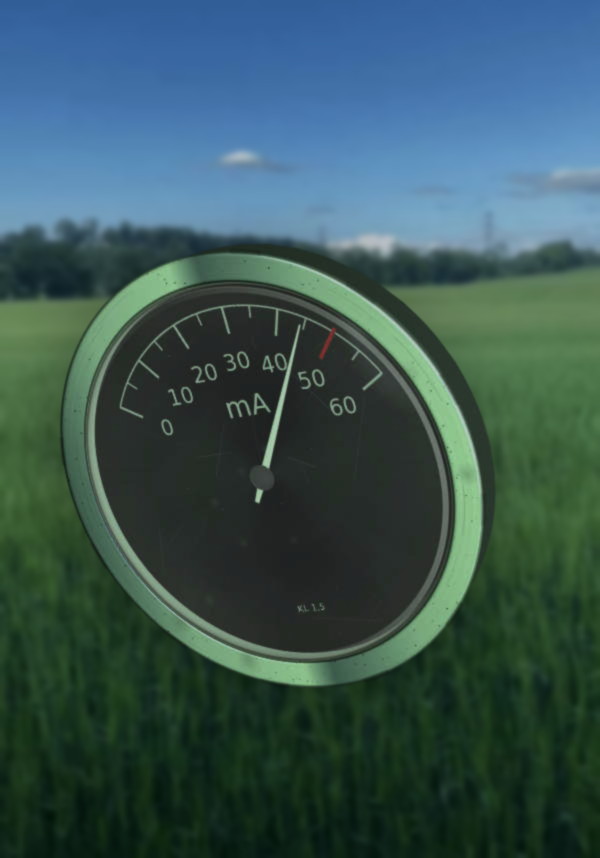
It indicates mA 45
